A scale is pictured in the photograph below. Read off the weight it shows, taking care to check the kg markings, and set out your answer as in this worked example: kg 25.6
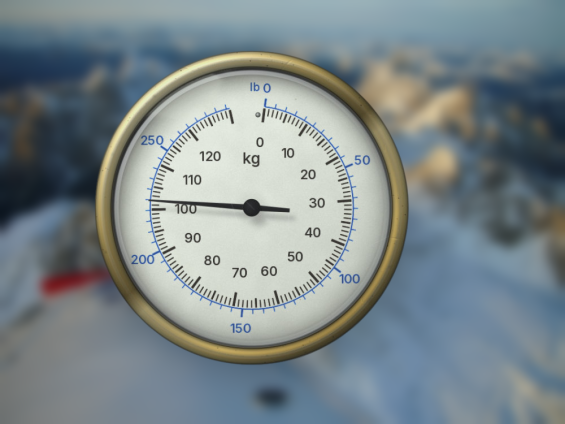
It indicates kg 102
